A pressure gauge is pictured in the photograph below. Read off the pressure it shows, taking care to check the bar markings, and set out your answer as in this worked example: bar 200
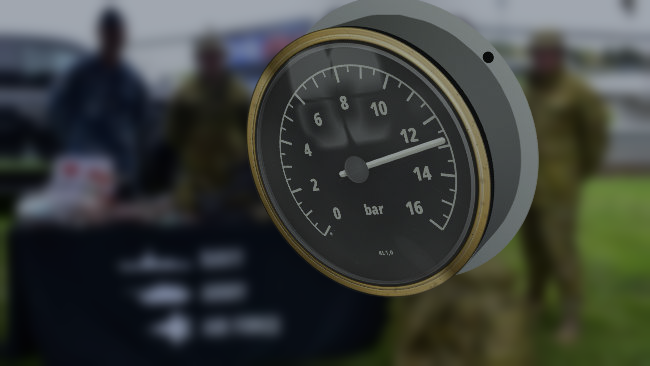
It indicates bar 12.75
